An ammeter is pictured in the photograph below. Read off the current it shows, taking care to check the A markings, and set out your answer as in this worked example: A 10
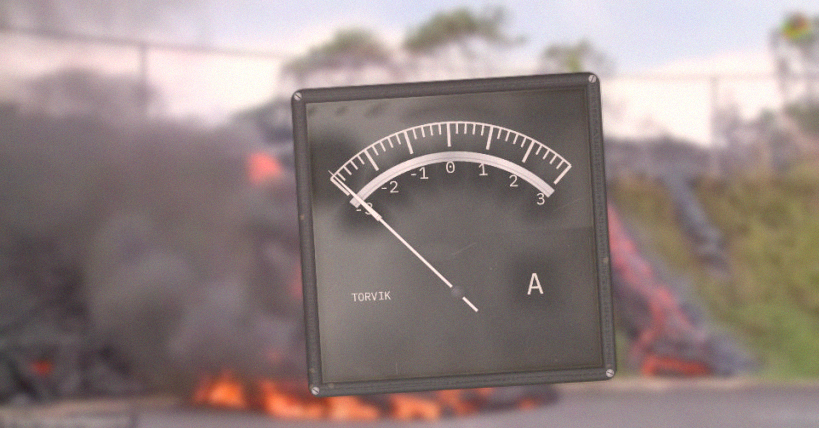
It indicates A -2.9
